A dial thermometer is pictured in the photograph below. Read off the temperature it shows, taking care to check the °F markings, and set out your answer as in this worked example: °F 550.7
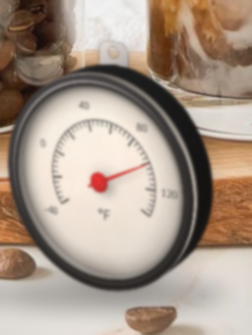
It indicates °F 100
